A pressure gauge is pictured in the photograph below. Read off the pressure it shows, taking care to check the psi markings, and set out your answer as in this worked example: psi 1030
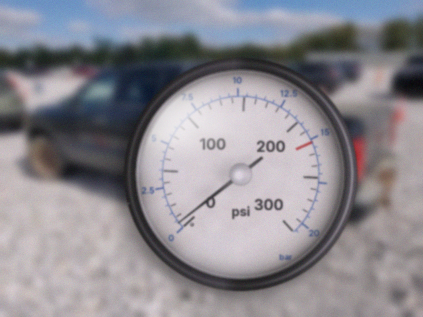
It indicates psi 5
